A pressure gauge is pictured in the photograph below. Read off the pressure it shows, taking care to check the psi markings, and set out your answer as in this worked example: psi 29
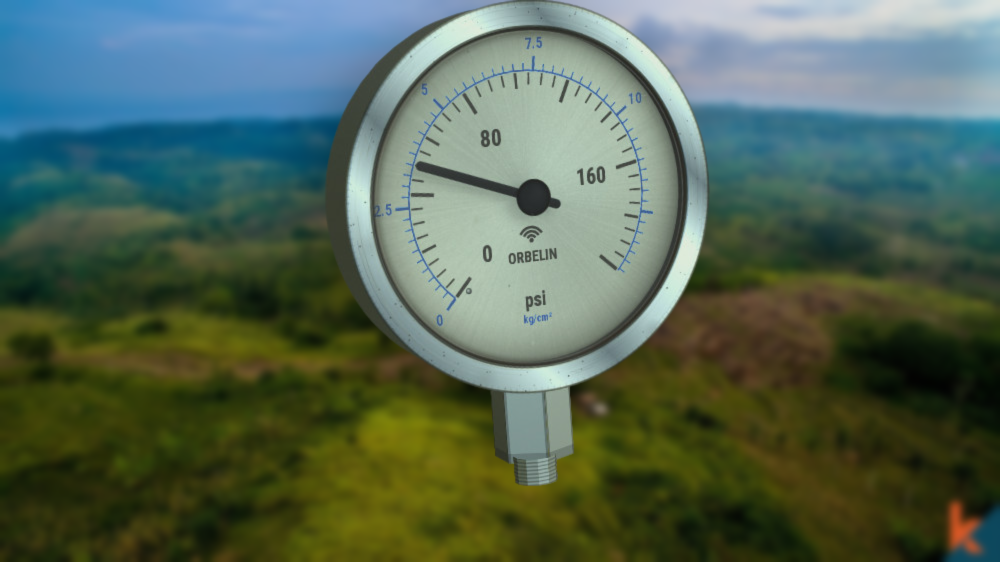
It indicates psi 50
